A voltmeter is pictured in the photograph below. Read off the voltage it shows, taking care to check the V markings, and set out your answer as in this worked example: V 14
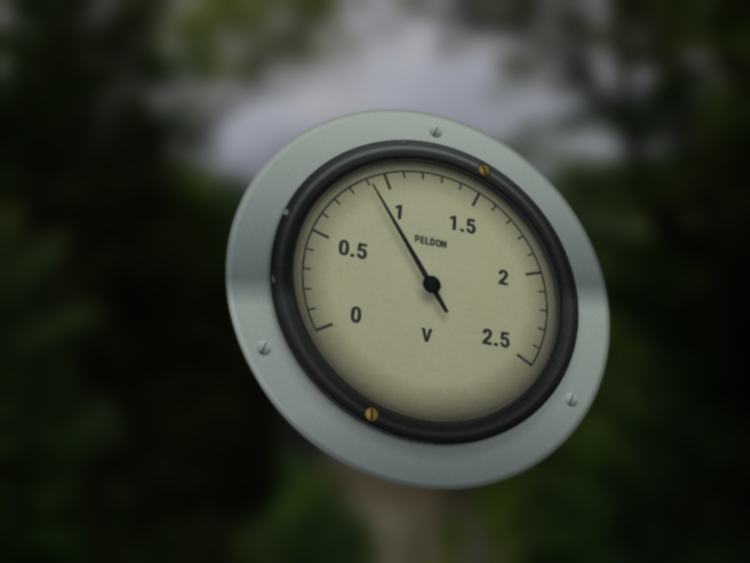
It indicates V 0.9
